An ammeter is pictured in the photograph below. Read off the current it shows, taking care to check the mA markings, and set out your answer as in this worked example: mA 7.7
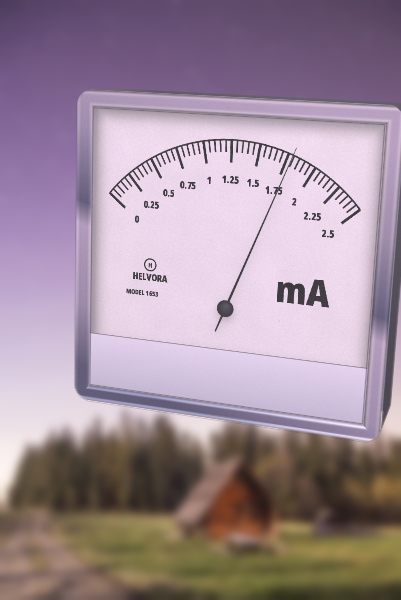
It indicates mA 1.8
